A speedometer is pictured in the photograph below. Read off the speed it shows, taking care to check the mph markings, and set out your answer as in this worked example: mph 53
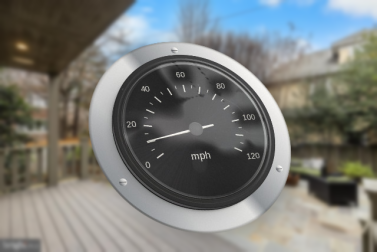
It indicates mph 10
